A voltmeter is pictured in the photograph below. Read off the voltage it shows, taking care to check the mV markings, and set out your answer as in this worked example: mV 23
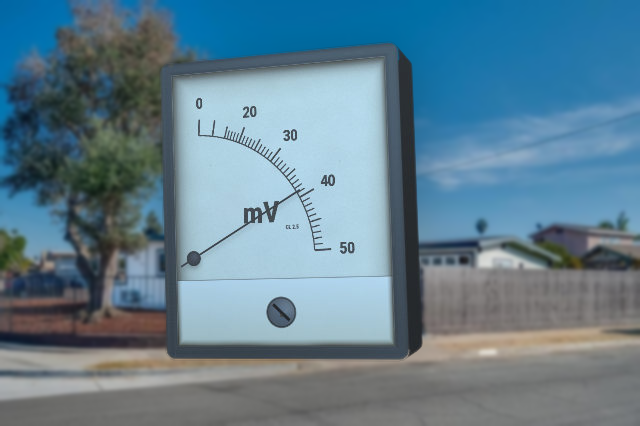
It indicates mV 39
